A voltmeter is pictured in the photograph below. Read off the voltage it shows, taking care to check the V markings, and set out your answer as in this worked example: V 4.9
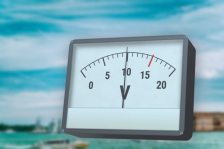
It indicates V 10
